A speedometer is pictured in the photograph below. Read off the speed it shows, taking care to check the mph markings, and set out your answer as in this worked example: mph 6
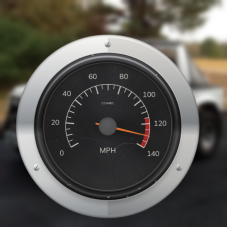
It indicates mph 130
